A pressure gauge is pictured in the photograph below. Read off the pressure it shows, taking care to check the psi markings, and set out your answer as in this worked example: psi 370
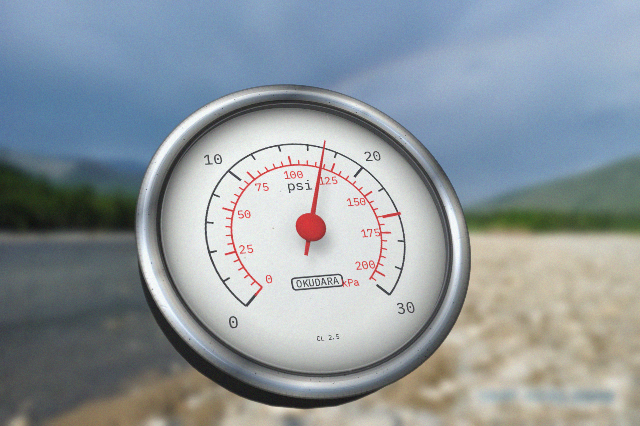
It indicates psi 17
